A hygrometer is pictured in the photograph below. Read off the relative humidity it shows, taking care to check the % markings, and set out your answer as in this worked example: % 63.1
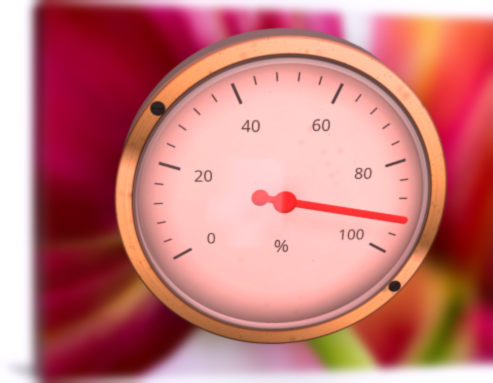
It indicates % 92
